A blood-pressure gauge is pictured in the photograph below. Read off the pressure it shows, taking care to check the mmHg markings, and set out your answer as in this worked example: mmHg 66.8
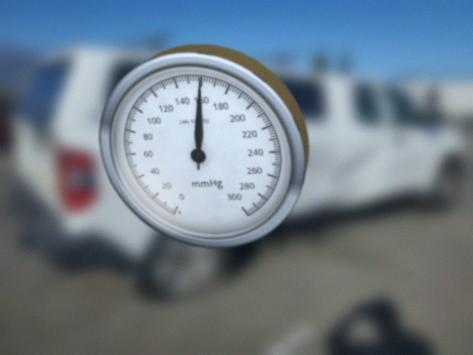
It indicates mmHg 160
